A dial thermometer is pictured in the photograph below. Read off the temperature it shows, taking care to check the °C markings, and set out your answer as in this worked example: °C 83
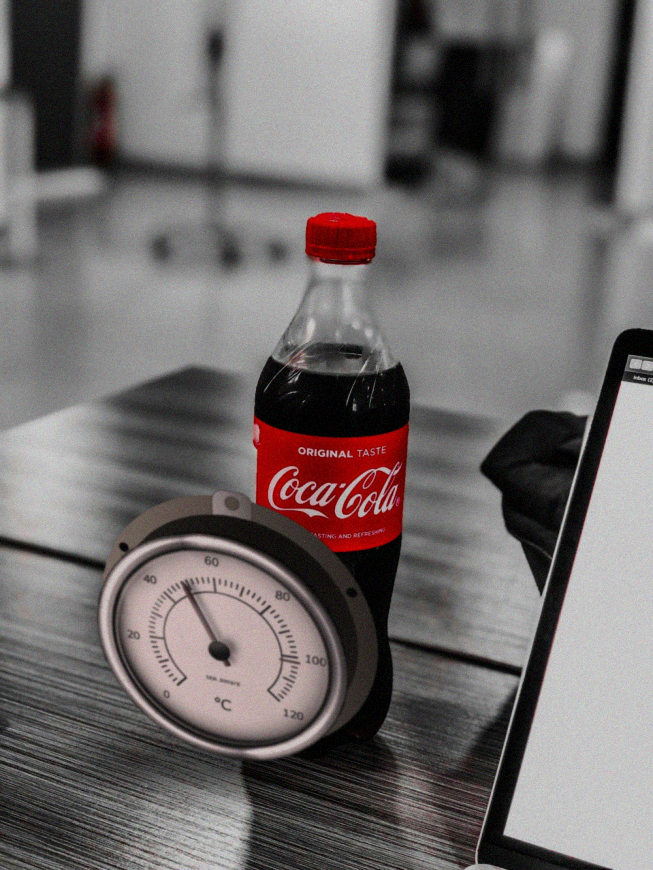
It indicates °C 50
